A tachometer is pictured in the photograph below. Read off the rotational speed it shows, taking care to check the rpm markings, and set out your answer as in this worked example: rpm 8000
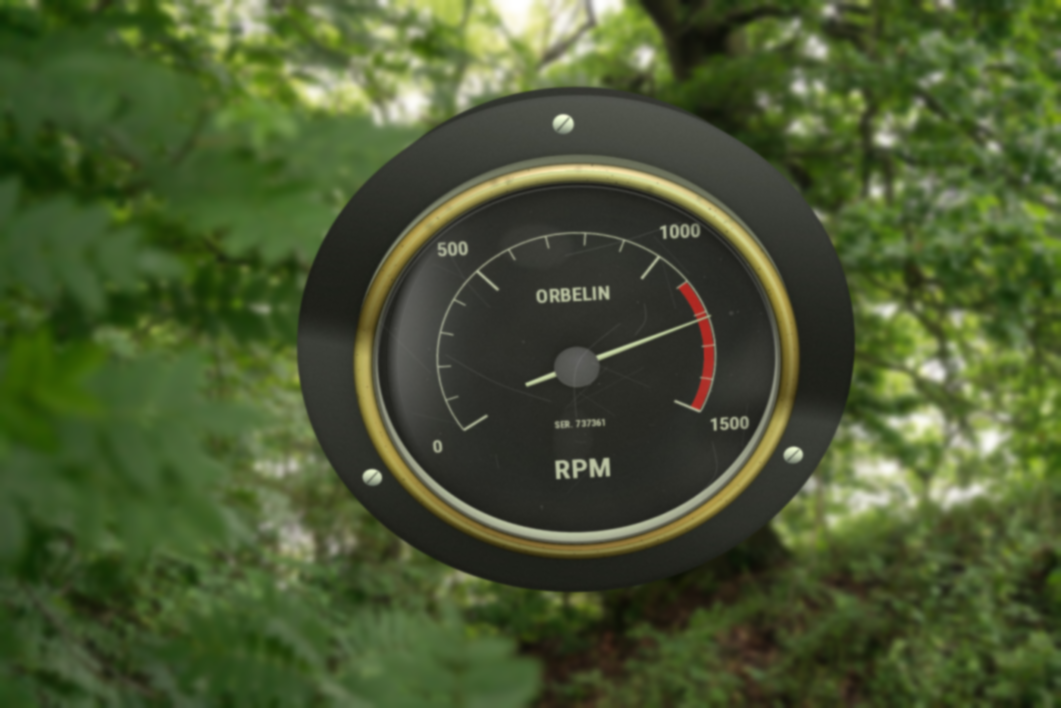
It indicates rpm 1200
